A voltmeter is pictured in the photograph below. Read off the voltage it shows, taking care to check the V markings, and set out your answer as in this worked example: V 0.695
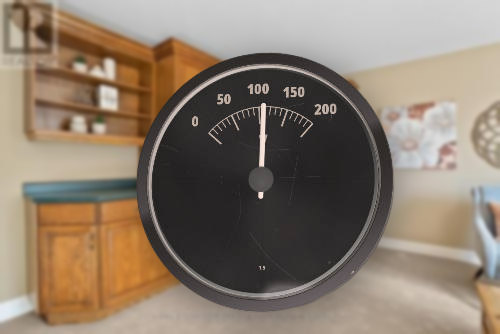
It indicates V 110
